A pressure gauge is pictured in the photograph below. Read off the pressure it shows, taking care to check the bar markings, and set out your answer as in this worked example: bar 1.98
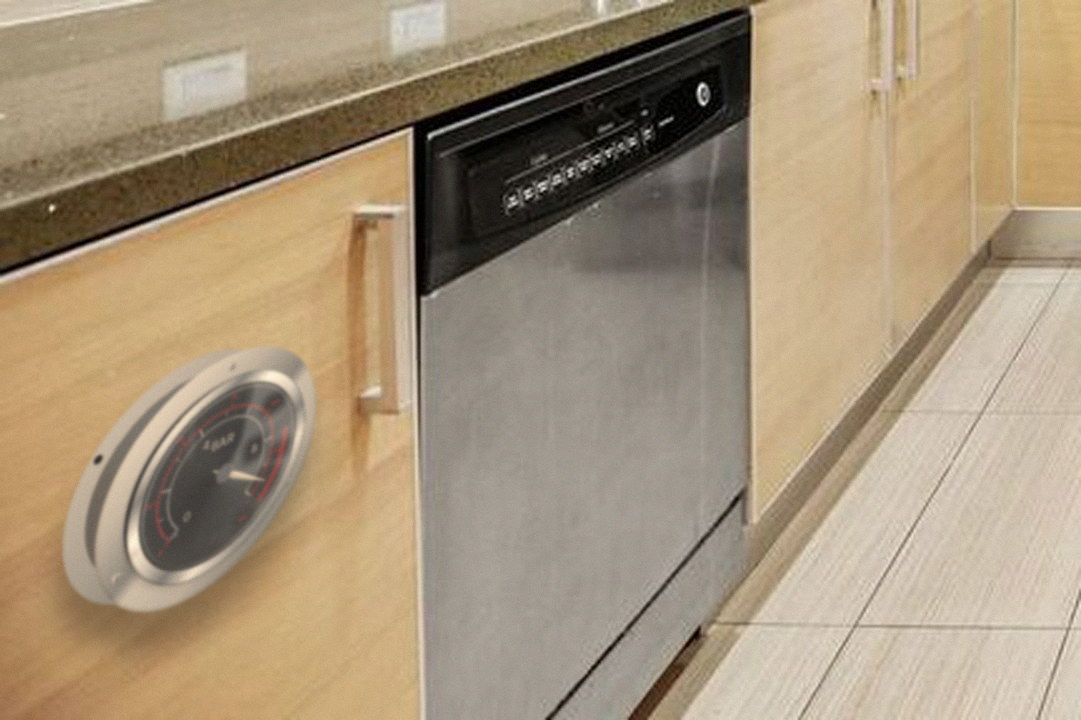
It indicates bar 9.5
